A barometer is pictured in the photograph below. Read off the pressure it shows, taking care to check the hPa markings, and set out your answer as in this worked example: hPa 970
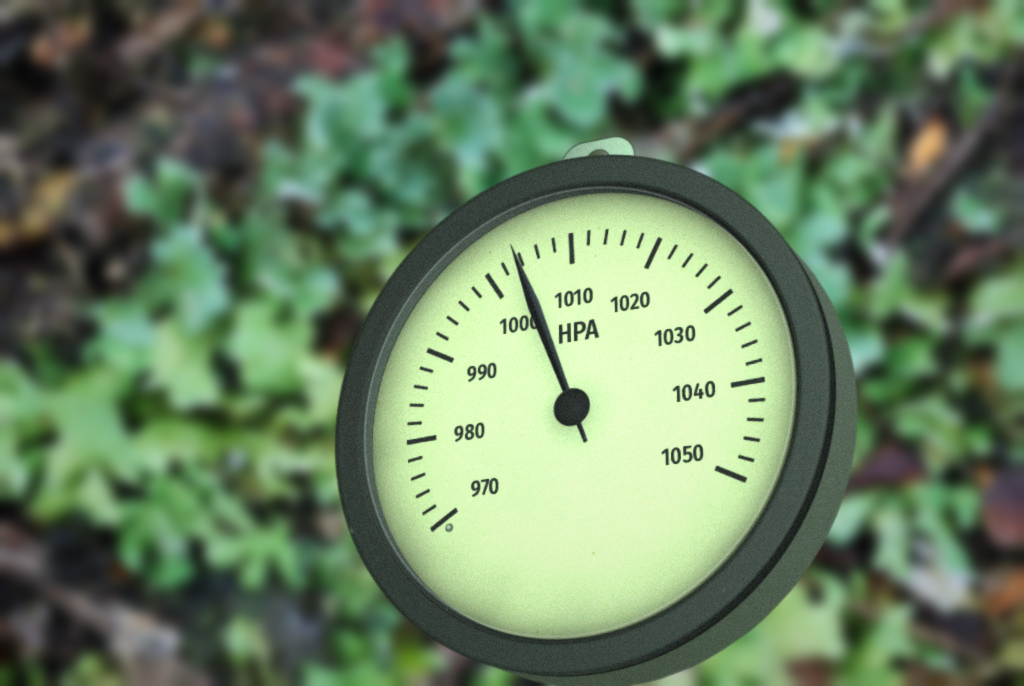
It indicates hPa 1004
